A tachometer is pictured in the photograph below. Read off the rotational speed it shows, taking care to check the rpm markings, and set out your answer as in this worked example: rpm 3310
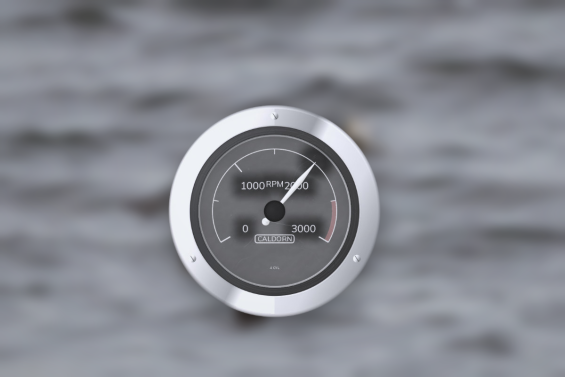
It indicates rpm 2000
